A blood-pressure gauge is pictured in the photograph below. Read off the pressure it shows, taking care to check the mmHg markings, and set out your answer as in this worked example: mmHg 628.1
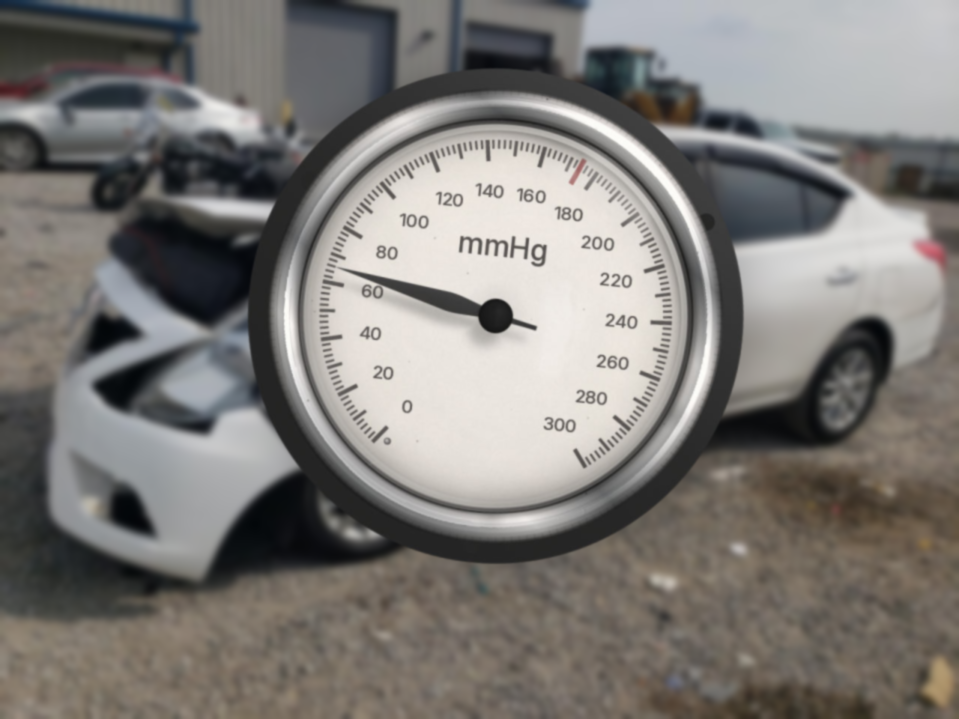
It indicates mmHg 66
